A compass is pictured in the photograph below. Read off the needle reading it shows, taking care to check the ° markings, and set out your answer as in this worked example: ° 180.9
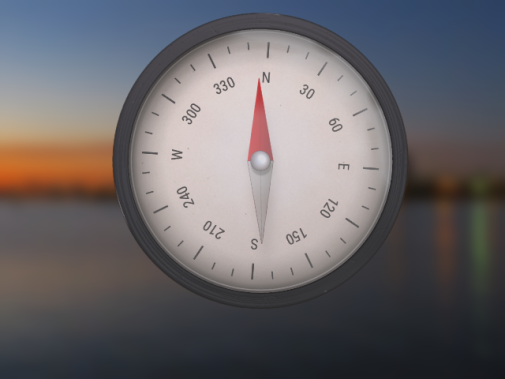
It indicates ° 355
